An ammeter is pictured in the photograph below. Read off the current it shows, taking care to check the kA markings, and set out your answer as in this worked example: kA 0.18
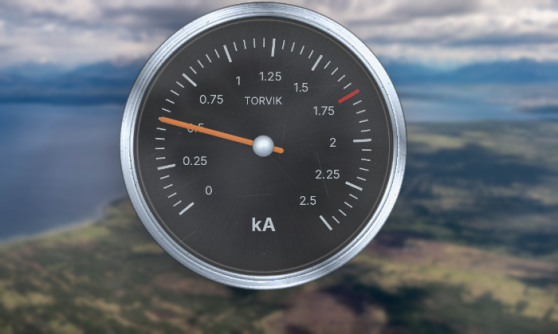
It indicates kA 0.5
